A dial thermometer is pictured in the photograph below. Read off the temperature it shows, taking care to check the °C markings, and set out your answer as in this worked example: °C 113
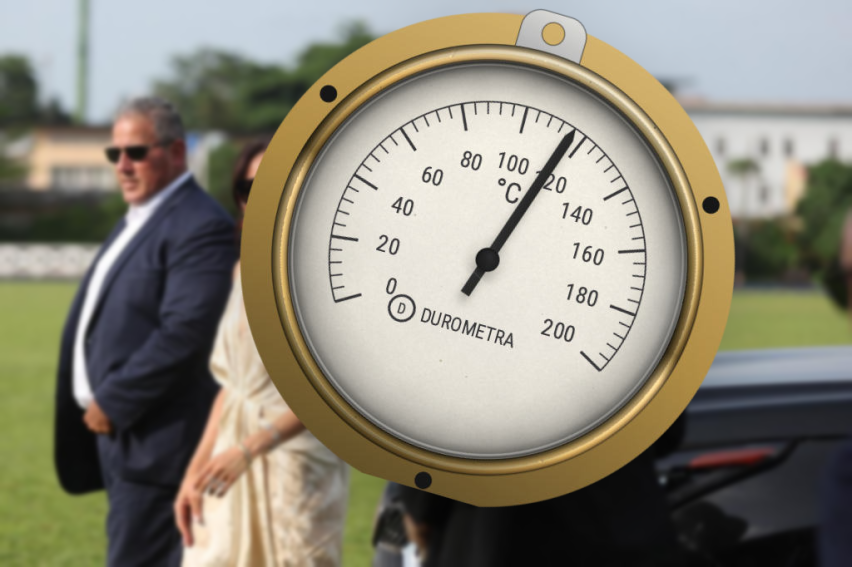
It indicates °C 116
